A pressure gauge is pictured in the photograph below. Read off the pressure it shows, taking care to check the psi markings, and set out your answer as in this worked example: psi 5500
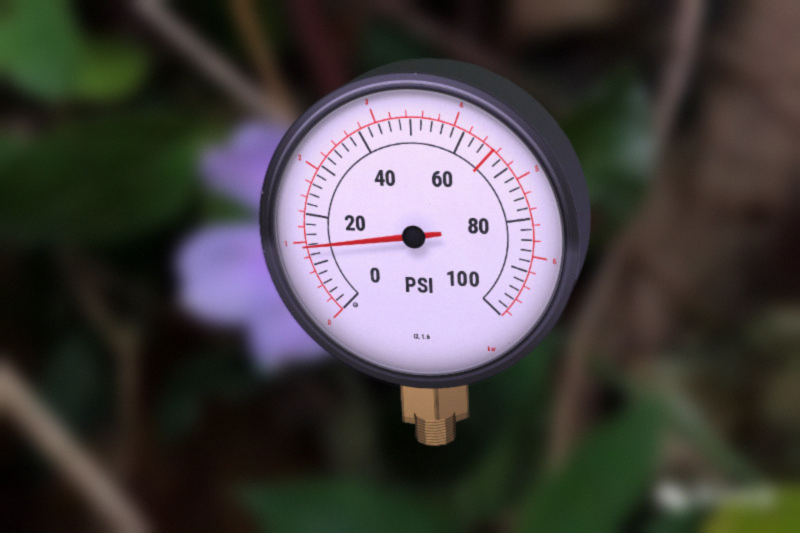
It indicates psi 14
